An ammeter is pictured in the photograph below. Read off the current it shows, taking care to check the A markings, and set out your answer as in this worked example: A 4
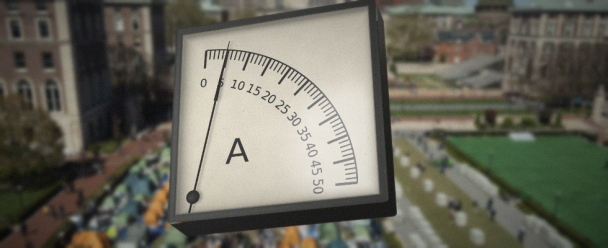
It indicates A 5
